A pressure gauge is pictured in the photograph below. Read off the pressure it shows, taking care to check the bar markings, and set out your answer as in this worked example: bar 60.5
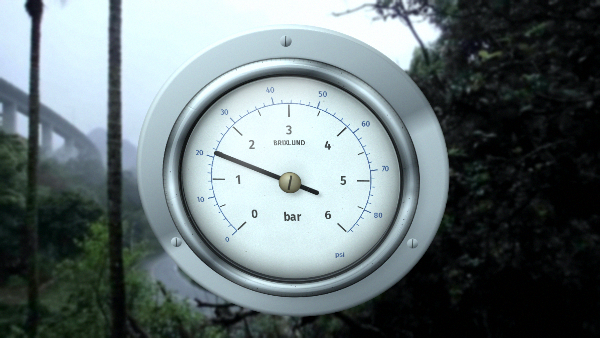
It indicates bar 1.5
